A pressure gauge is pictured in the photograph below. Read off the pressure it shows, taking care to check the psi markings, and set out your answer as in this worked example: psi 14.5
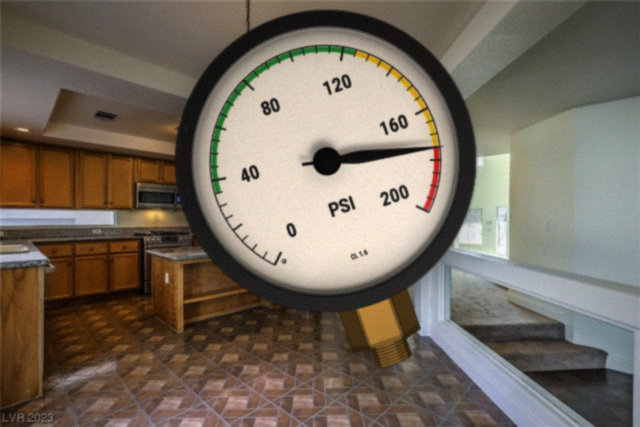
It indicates psi 175
